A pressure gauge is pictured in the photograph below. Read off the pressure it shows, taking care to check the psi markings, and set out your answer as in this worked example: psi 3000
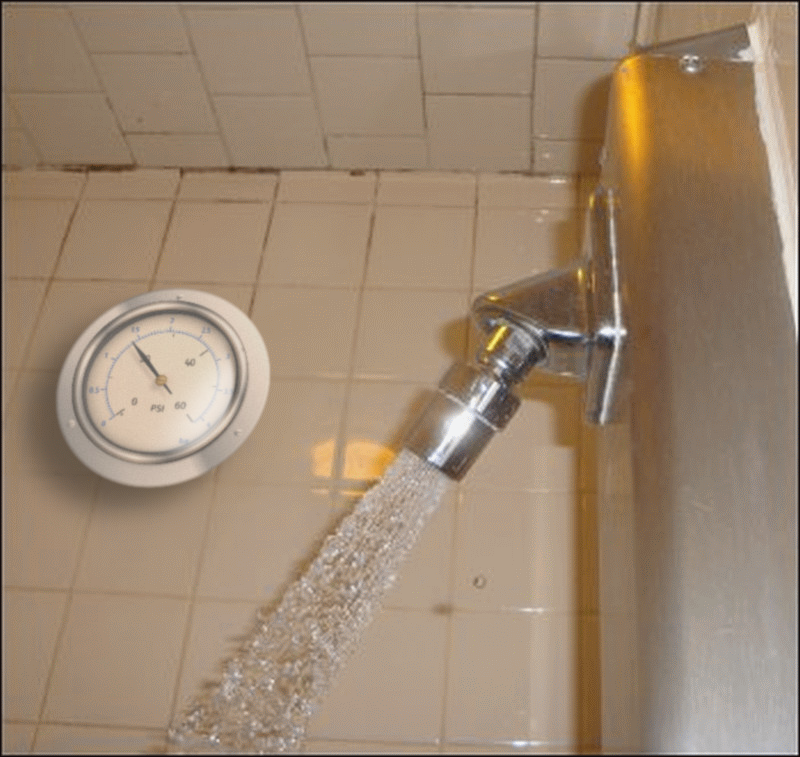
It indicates psi 20
